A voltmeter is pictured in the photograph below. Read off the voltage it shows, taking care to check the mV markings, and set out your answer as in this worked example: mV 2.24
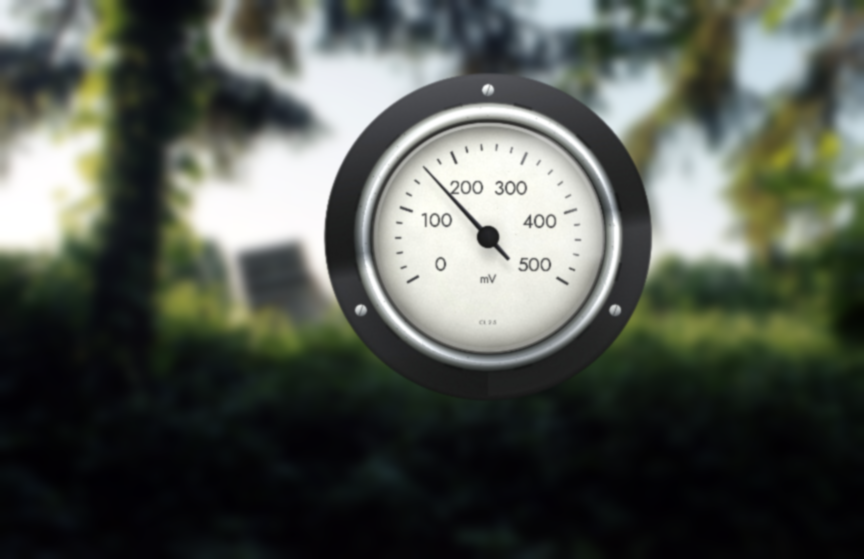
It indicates mV 160
